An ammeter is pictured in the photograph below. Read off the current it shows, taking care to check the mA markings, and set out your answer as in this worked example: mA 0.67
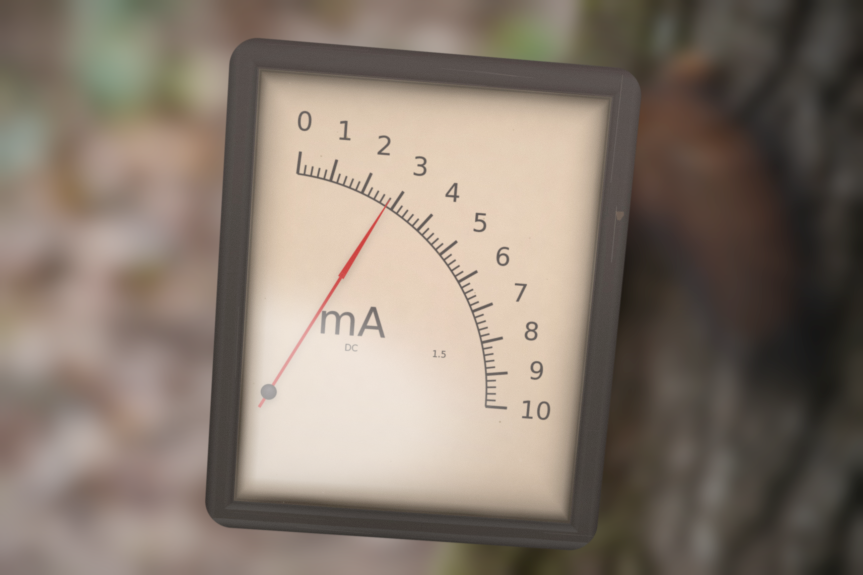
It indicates mA 2.8
